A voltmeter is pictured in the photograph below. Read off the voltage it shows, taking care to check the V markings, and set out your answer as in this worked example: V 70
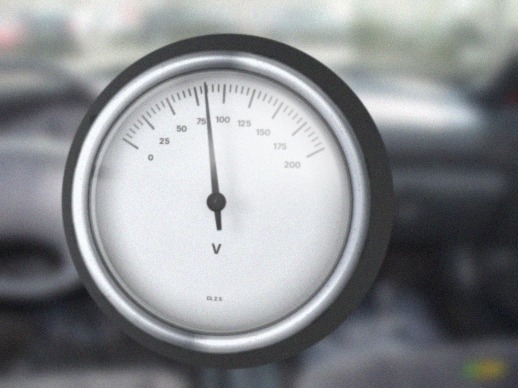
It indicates V 85
